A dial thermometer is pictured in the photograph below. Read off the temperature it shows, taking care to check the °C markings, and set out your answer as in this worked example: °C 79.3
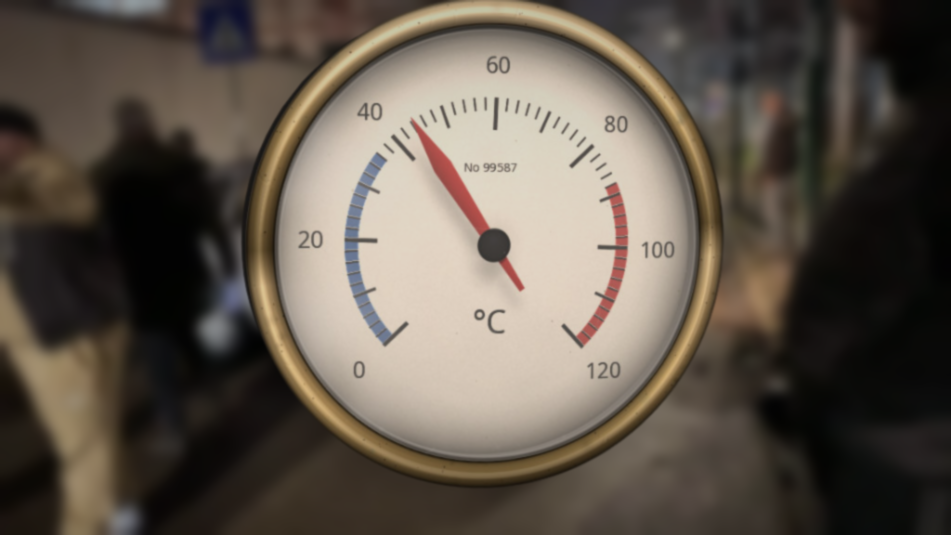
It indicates °C 44
